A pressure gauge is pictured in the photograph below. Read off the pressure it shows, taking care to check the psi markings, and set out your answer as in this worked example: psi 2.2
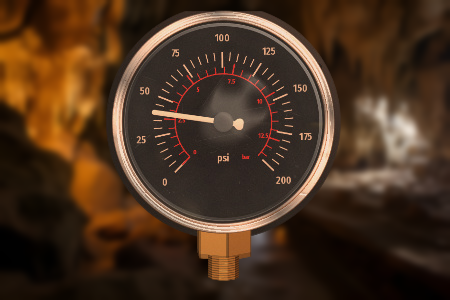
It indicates psi 40
